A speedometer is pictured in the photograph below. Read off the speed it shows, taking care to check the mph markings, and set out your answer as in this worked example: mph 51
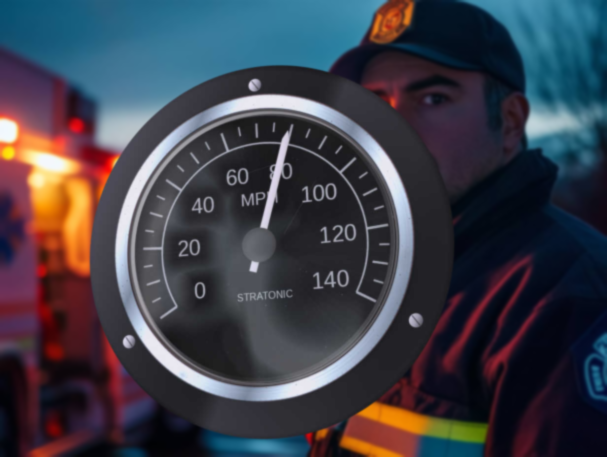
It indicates mph 80
